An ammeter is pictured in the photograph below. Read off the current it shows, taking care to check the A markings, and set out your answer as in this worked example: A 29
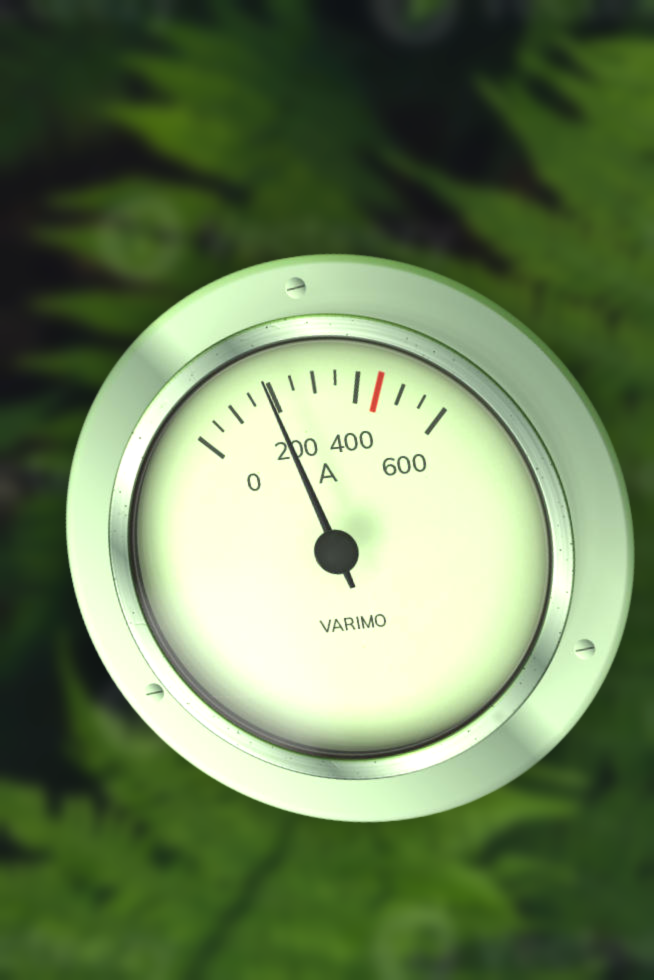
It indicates A 200
